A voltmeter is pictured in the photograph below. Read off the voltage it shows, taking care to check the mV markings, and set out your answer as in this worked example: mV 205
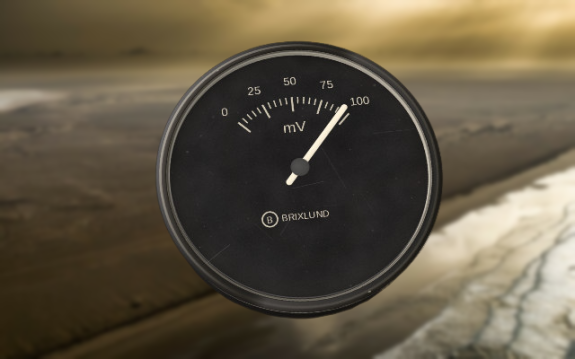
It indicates mV 95
